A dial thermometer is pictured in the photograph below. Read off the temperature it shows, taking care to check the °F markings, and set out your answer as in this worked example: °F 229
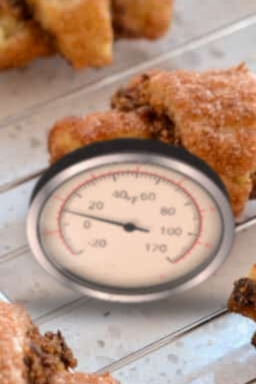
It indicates °F 10
